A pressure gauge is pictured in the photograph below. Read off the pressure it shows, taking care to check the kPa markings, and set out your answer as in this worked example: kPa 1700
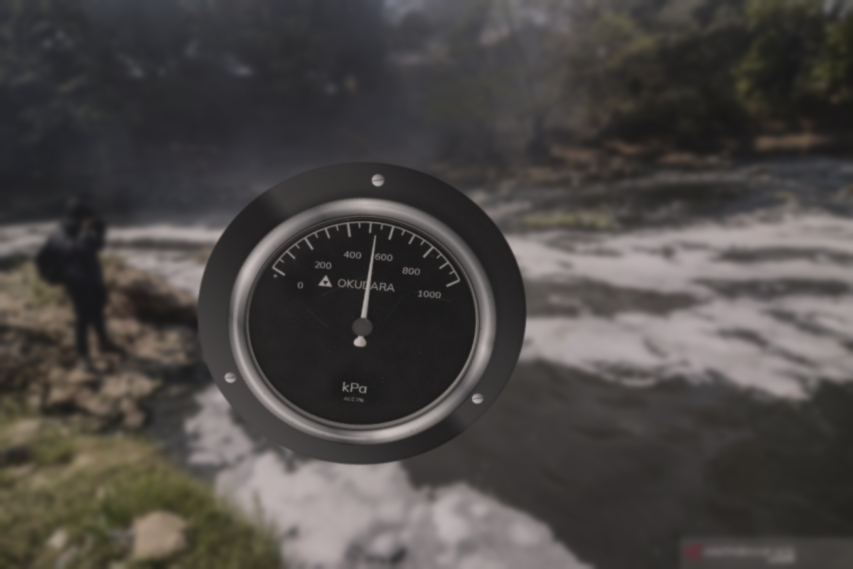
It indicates kPa 525
